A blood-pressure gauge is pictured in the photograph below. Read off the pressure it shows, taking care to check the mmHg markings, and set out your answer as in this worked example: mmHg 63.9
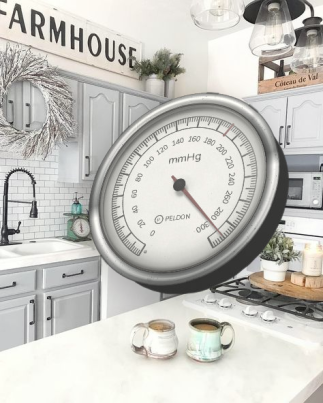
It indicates mmHg 290
